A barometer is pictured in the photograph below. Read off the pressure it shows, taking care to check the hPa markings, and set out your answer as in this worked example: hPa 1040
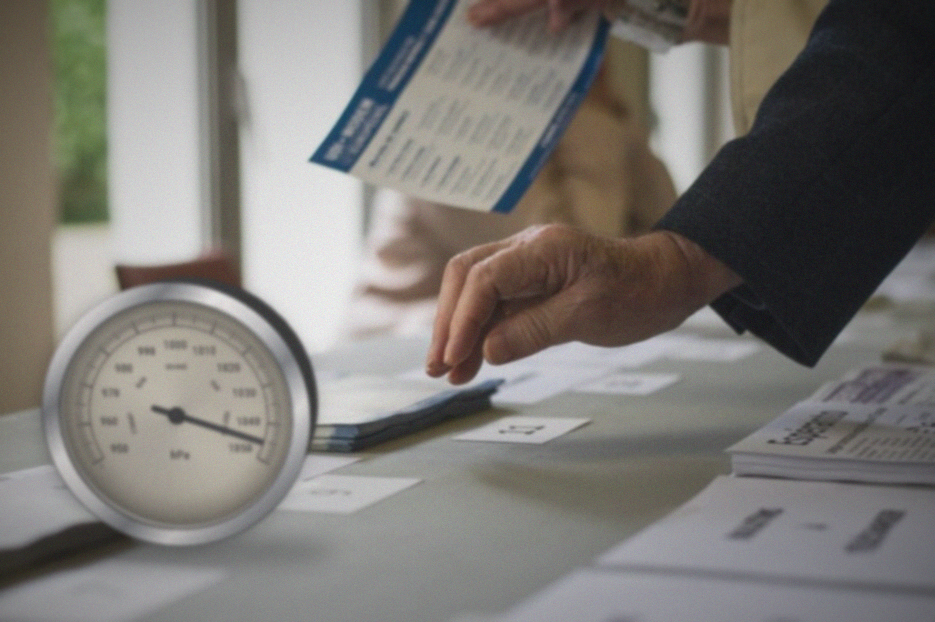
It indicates hPa 1045
